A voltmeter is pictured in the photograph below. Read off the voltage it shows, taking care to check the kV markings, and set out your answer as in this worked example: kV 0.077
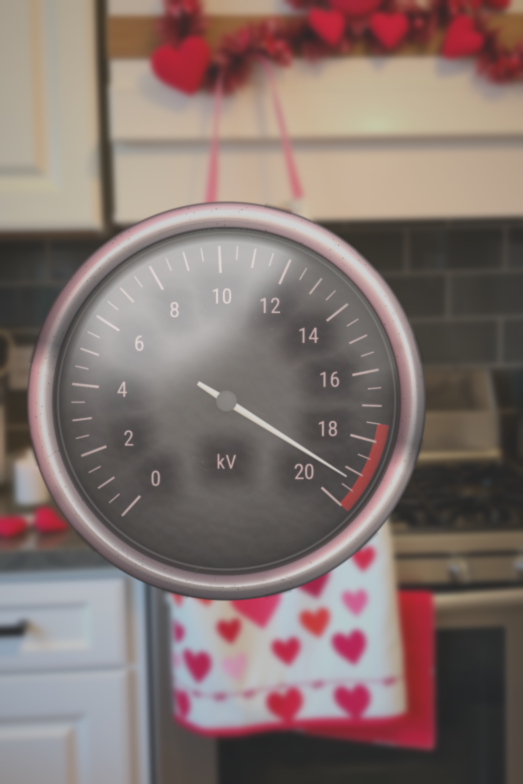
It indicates kV 19.25
